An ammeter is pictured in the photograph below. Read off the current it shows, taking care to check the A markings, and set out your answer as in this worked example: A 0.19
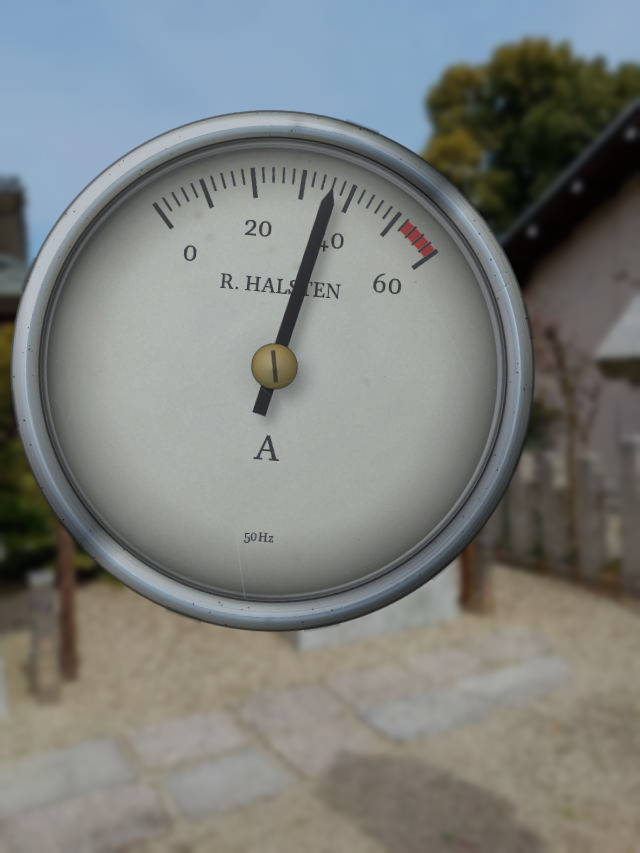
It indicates A 36
